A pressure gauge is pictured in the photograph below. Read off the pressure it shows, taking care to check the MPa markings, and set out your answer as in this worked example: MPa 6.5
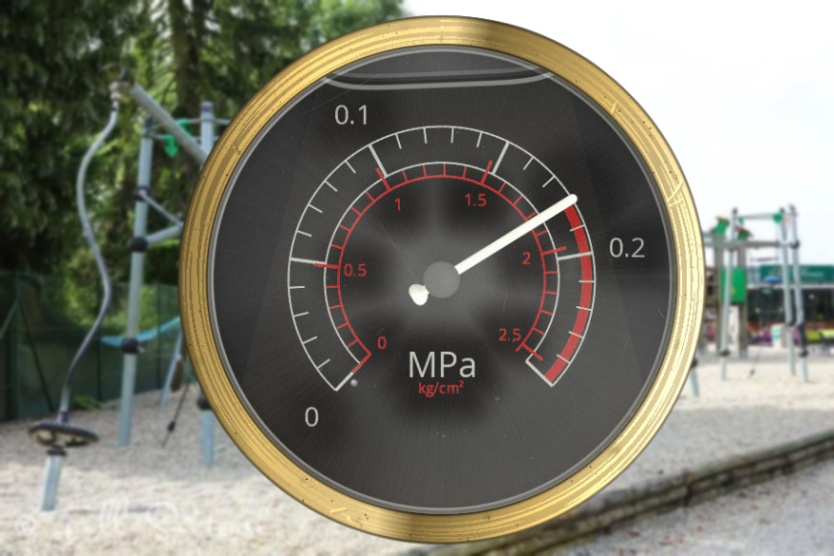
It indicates MPa 0.18
